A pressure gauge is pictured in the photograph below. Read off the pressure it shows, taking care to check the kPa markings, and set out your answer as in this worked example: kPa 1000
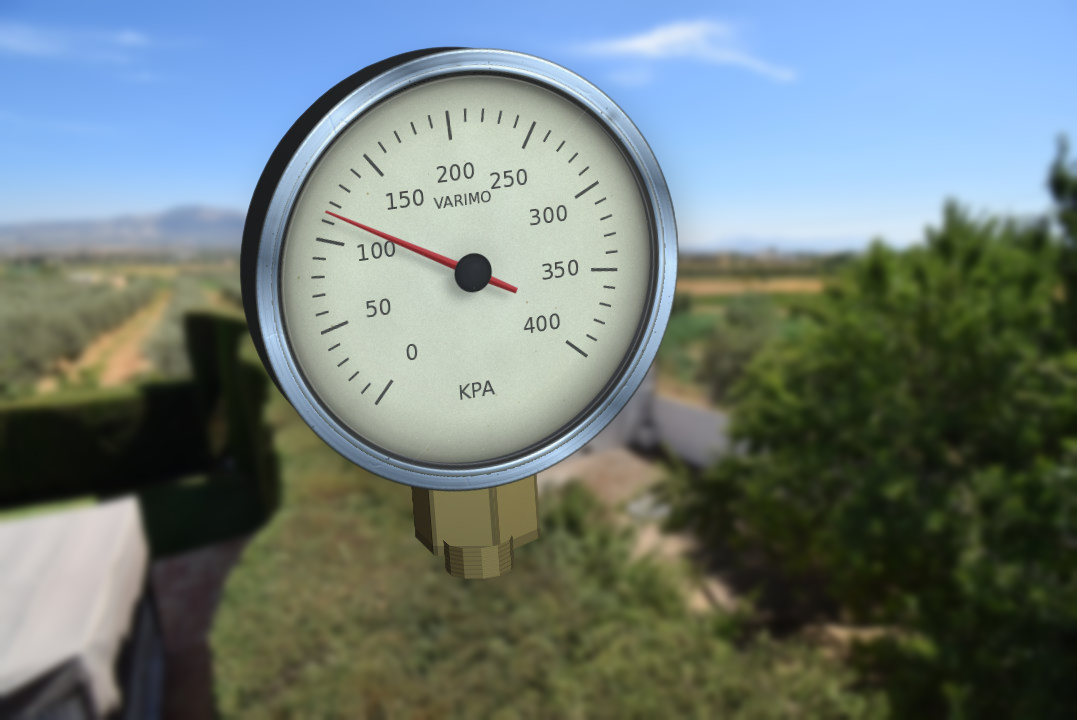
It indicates kPa 115
